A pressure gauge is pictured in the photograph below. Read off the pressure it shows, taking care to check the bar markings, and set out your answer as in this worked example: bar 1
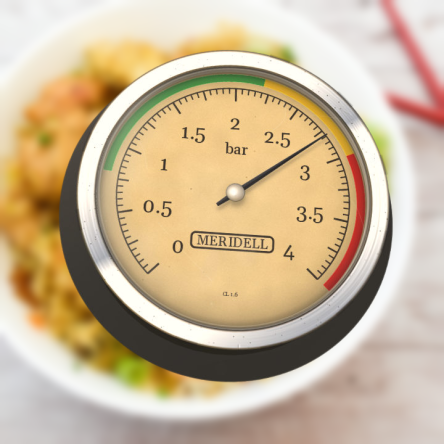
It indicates bar 2.8
